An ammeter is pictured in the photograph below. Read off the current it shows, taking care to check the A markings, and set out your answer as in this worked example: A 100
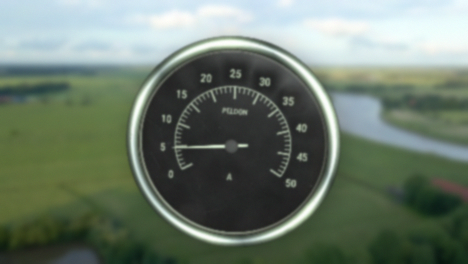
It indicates A 5
